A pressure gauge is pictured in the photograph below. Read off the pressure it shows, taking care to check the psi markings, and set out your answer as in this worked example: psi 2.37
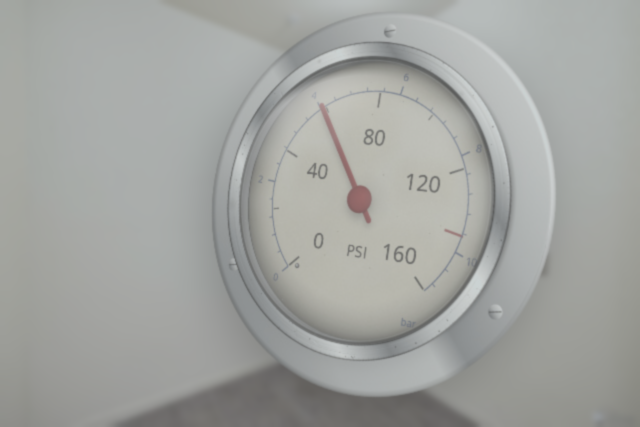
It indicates psi 60
